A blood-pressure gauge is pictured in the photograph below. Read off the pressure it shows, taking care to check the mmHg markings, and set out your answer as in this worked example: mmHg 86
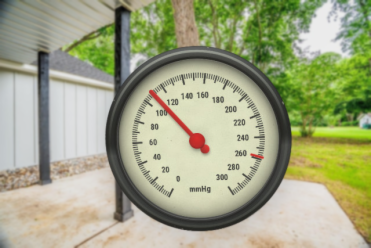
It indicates mmHg 110
